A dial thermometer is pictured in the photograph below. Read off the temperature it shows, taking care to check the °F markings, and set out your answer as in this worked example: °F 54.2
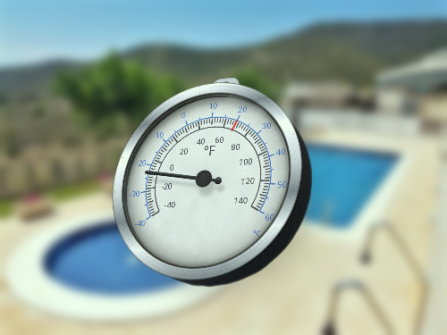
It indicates °F -10
